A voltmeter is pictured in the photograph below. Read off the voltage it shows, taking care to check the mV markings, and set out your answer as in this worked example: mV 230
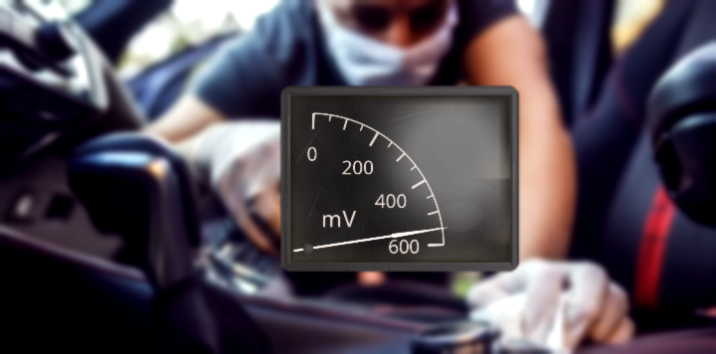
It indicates mV 550
